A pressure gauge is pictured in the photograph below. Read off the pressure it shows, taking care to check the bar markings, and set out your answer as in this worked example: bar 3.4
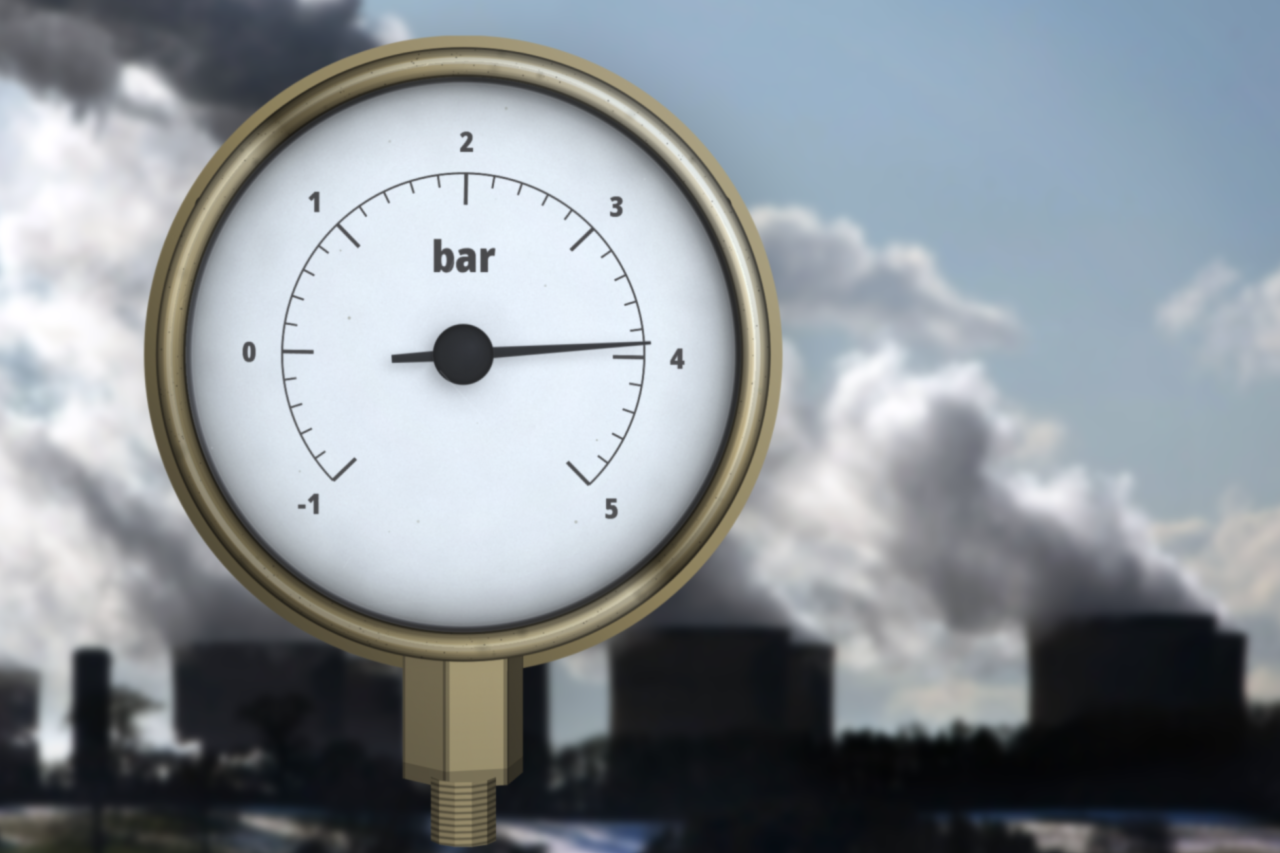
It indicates bar 3.9
